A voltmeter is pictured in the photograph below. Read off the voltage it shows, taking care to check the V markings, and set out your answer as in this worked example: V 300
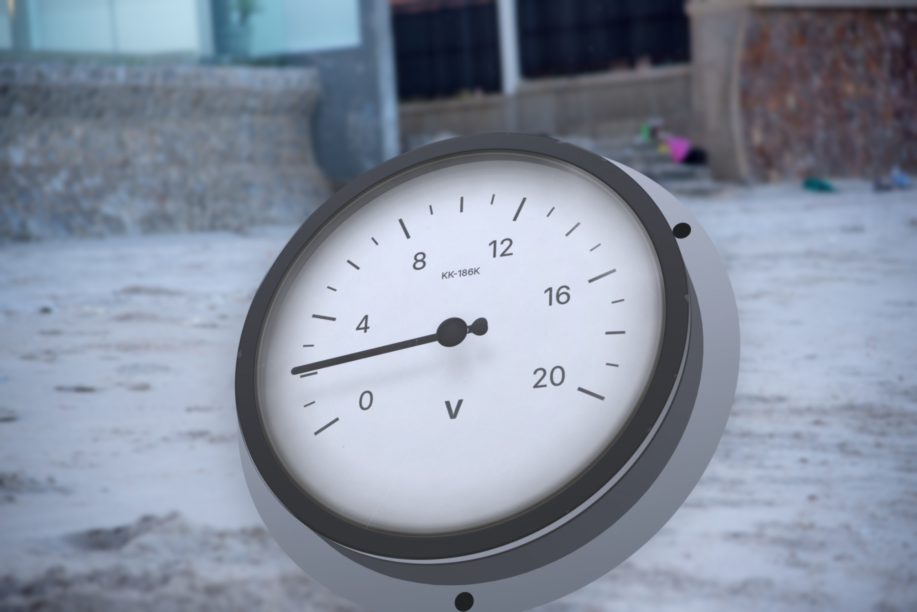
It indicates V 2
